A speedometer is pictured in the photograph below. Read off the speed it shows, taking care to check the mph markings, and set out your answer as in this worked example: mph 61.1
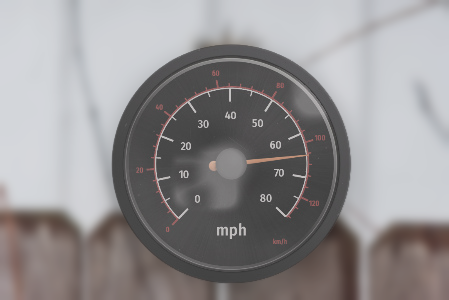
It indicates mph 65
